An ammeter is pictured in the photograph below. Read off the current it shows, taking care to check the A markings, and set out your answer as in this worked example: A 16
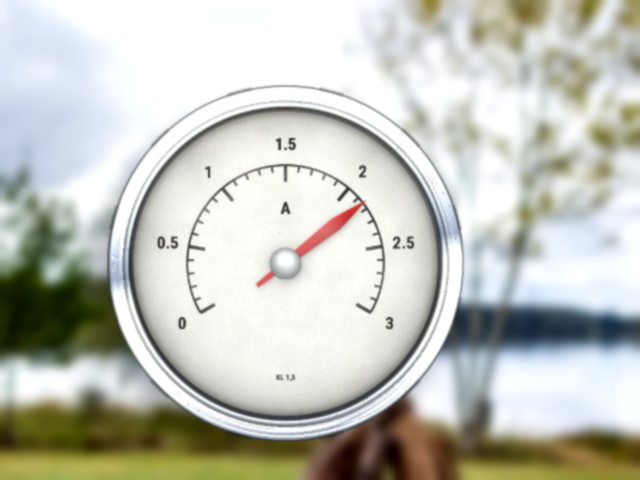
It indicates A 2.15
